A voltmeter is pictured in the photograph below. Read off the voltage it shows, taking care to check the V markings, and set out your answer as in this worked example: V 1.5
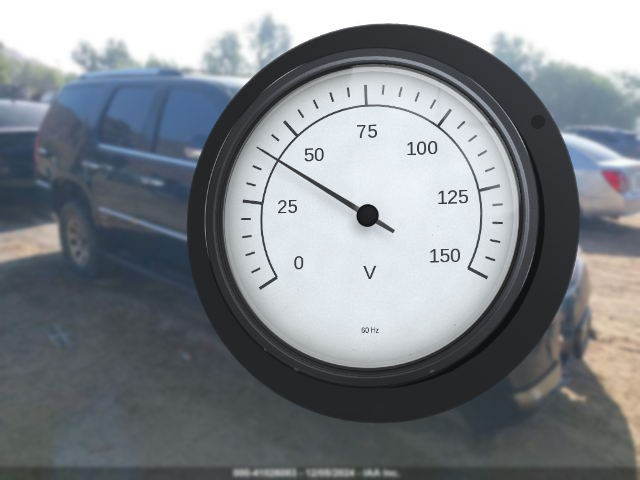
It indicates V 40
